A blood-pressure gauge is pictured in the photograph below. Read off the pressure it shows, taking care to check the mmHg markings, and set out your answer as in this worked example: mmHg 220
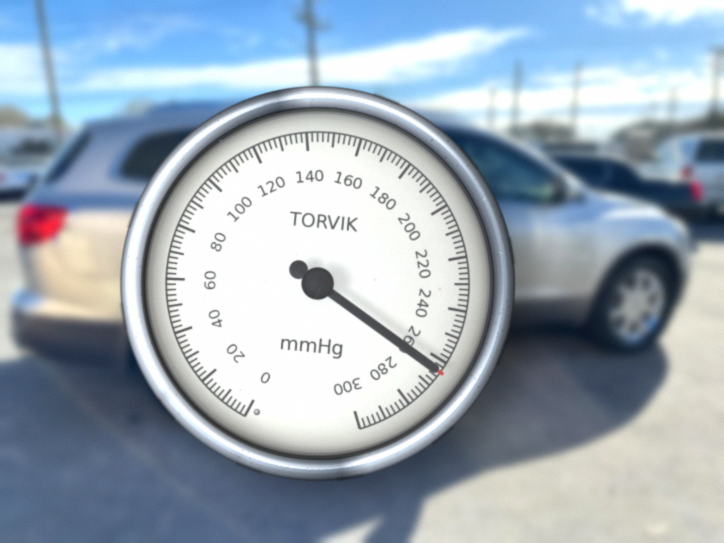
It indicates mmHg 264
